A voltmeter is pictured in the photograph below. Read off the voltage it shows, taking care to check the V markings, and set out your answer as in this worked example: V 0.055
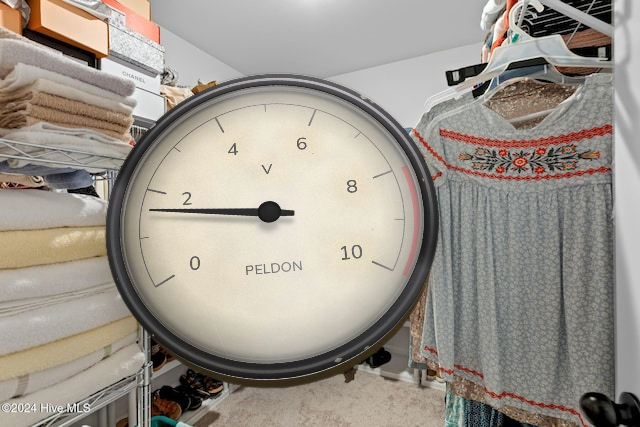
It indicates V 1.5
